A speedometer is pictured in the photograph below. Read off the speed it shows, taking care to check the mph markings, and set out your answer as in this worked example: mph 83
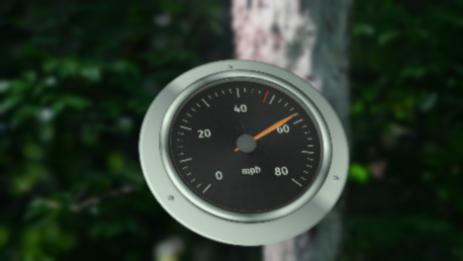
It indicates mph 58
